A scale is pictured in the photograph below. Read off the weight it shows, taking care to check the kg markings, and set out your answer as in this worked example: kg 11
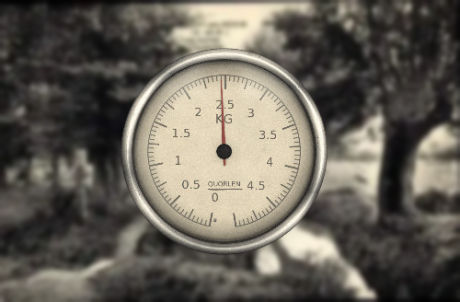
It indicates kg 2.45
